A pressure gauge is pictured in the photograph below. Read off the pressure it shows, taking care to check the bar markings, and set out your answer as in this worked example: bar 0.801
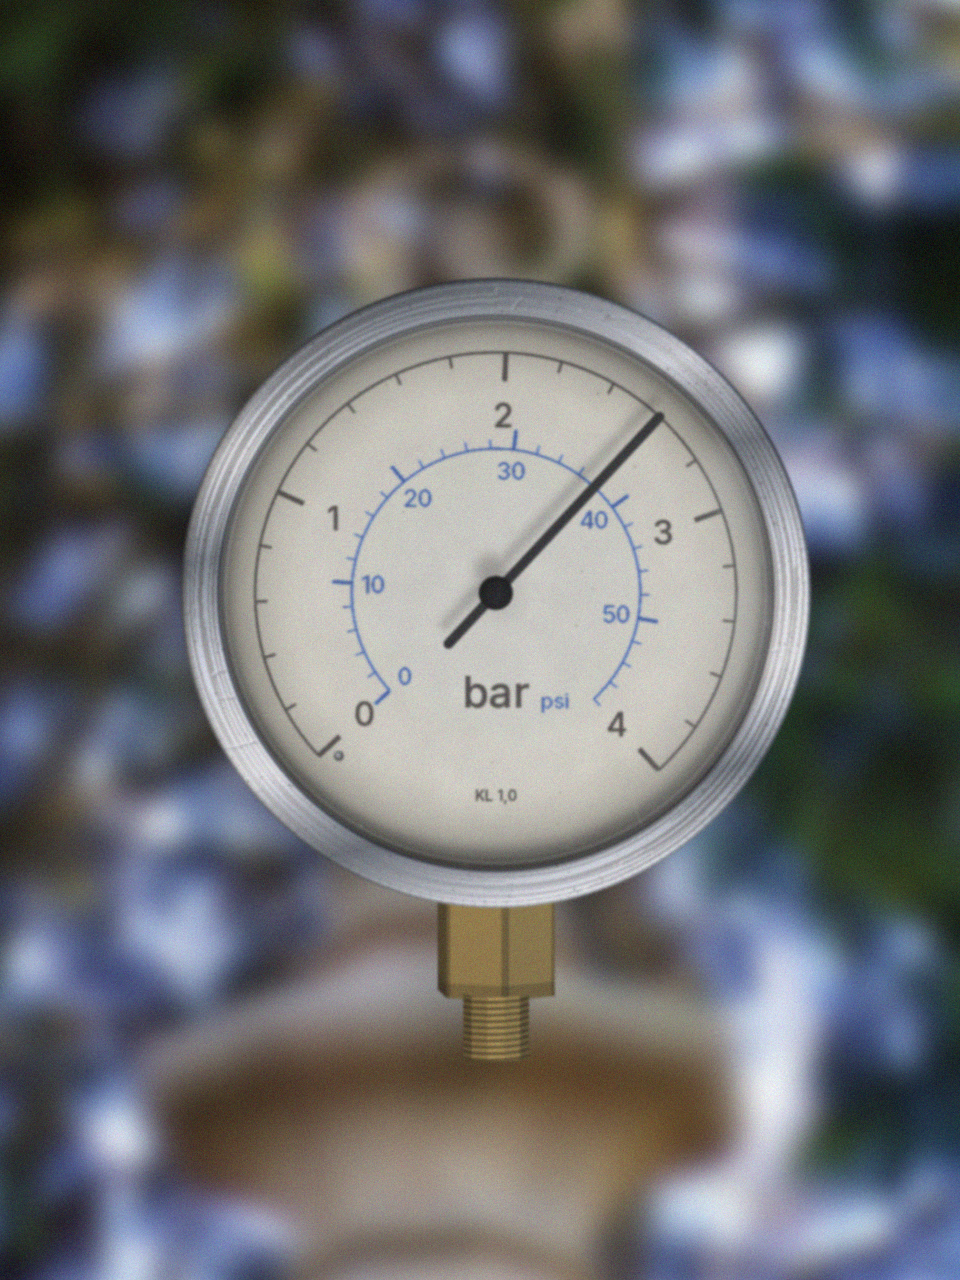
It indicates bar 2.6
